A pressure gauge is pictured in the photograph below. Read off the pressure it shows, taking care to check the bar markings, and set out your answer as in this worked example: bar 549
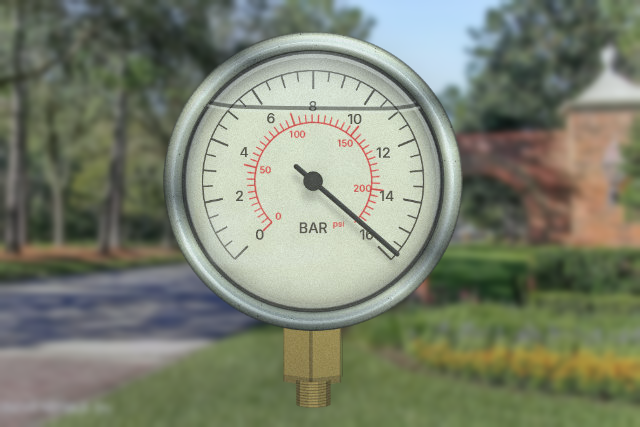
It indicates bar 15.75
